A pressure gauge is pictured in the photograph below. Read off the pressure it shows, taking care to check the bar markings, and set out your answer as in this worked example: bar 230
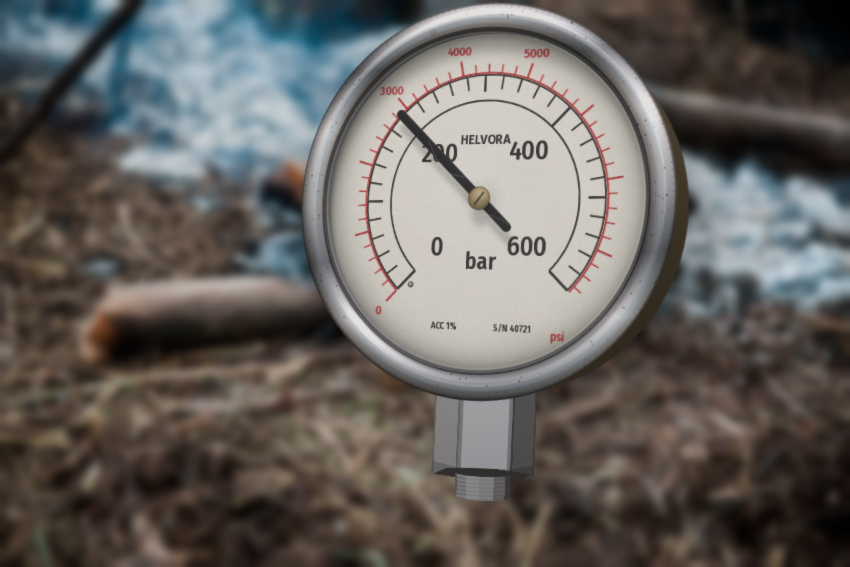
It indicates bar 200
